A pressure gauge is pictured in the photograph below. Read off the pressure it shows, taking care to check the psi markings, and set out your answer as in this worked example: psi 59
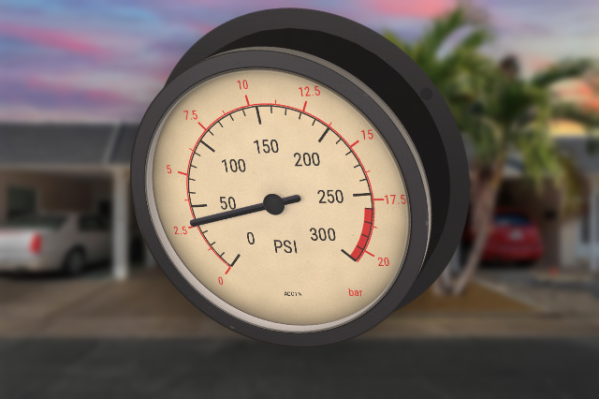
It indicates psi 40
